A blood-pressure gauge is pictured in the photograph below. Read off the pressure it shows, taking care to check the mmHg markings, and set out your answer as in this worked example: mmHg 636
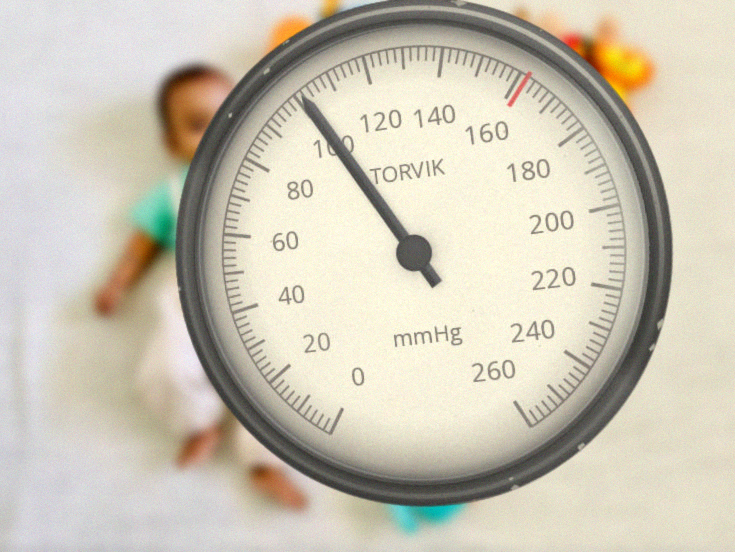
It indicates mmHg 102
